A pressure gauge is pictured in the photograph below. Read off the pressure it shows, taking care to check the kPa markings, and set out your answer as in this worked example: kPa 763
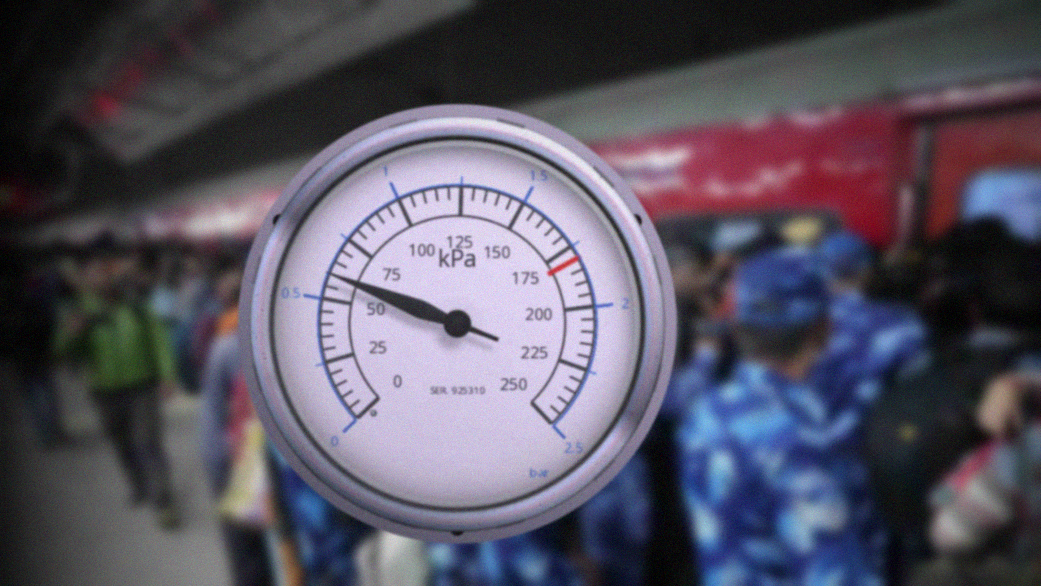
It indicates kPa 60
